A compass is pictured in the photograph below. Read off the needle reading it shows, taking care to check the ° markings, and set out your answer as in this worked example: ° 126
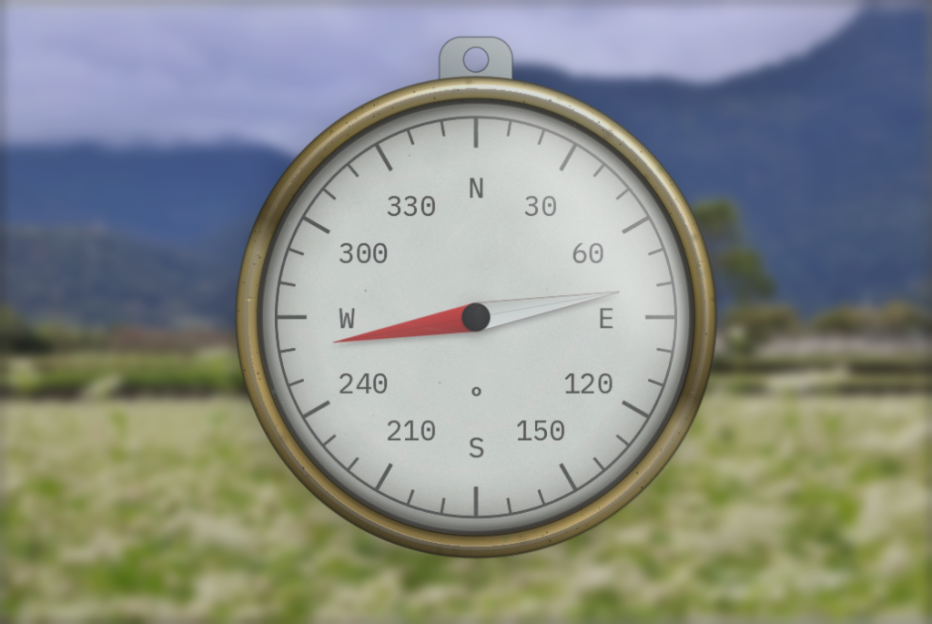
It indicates ° 260
